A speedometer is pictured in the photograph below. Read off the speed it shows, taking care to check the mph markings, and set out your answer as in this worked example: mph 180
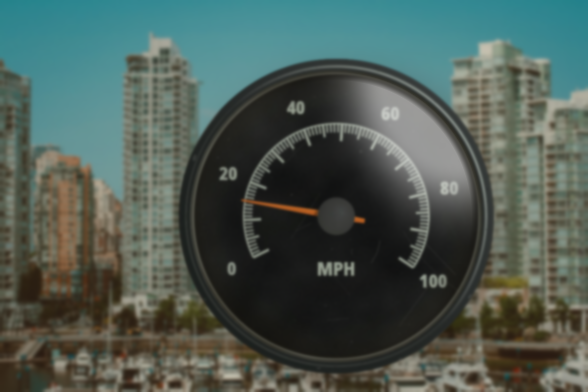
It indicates mph 15
